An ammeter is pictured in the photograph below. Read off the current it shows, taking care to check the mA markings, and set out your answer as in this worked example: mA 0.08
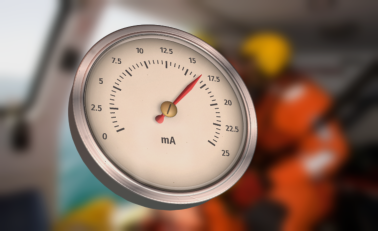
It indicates mA 16.5
